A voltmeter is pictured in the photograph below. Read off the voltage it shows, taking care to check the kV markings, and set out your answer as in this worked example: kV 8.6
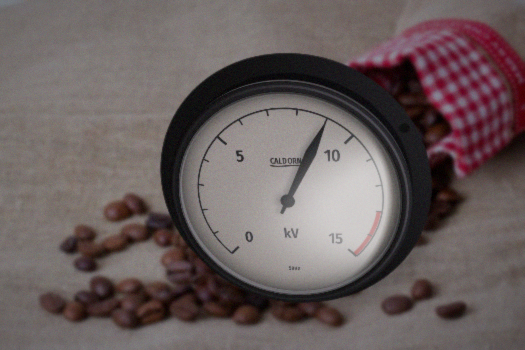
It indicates kV 9
